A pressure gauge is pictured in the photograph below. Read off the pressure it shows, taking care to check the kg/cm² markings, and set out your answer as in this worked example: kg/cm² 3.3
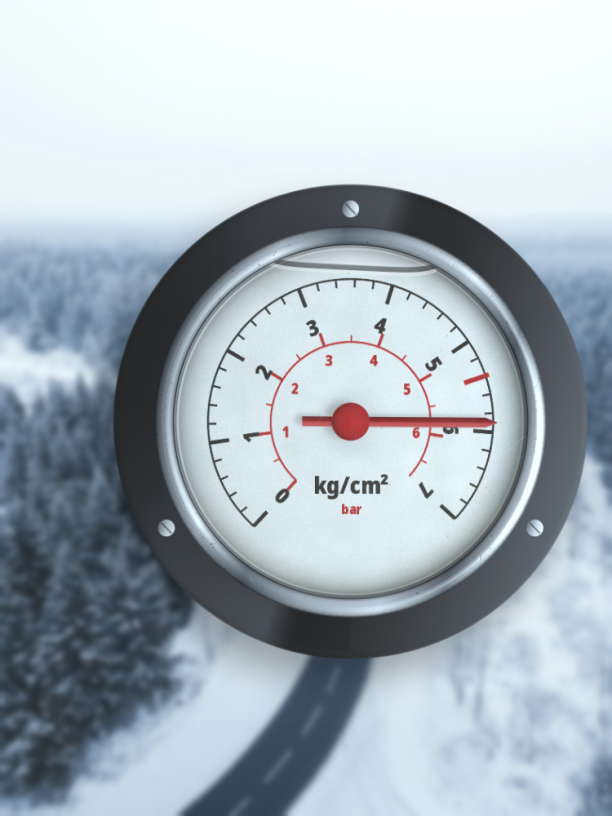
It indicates kg/cm² 5.9
